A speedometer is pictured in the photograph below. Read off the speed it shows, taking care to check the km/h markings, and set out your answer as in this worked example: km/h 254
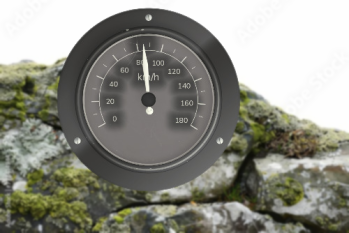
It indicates km/h 85
